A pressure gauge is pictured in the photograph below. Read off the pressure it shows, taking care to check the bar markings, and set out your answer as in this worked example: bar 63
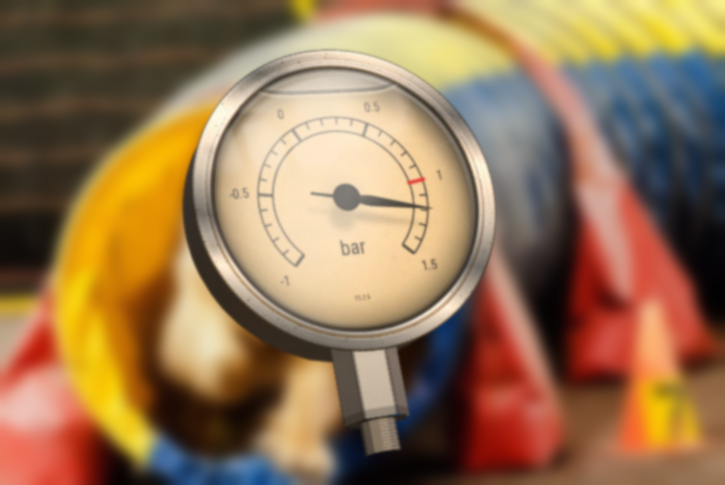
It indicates bar 1.2
